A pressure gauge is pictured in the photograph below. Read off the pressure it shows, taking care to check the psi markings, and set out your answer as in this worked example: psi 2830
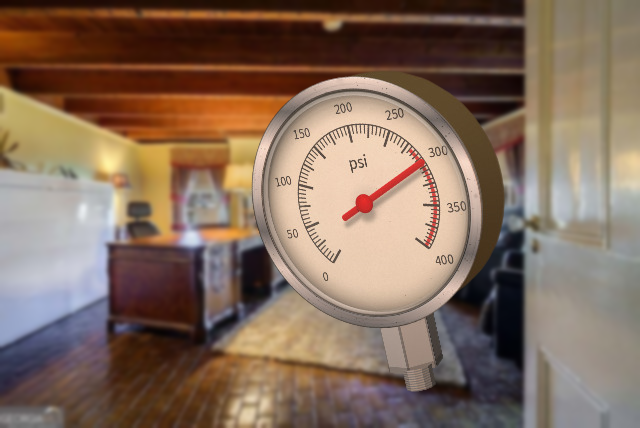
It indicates psi 300
